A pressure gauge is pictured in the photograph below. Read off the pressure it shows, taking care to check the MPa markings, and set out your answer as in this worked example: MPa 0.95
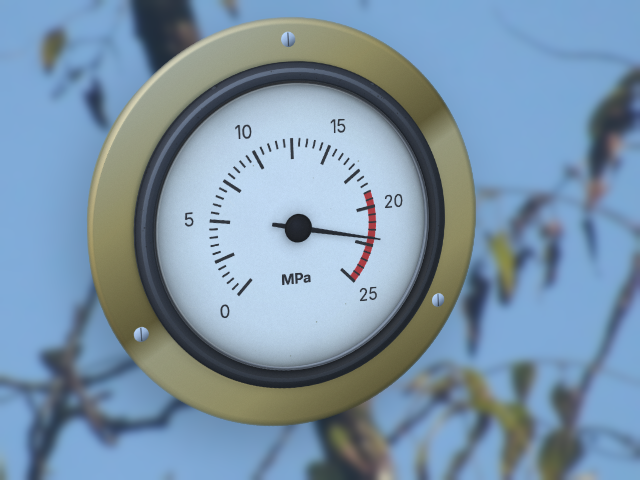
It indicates MPa 22
